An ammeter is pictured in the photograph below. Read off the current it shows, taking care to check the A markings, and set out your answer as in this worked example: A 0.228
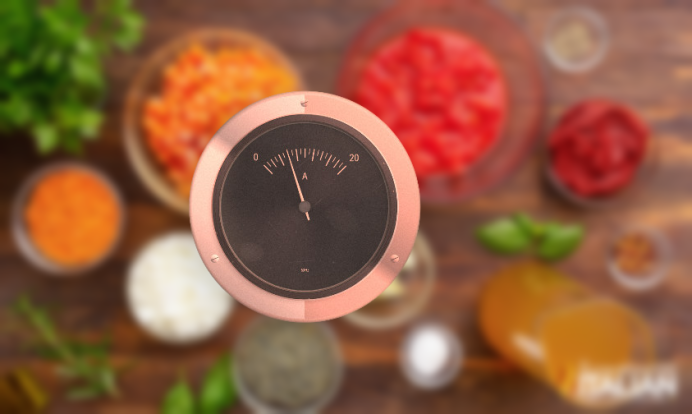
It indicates A 6
